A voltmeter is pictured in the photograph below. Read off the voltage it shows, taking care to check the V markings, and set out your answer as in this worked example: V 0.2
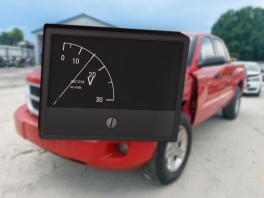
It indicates V 15
